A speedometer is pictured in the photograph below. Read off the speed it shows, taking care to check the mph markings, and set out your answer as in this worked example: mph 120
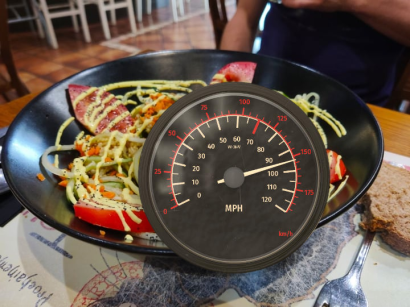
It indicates mph 95
